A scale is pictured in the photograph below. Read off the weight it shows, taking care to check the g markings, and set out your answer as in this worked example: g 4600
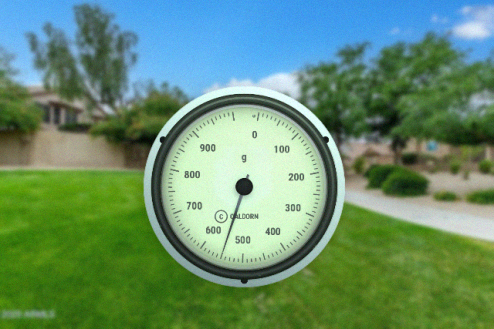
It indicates g 550
